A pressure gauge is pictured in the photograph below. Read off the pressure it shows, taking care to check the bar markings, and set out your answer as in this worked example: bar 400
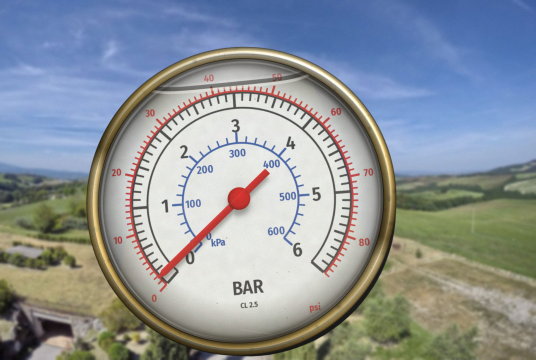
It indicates bar 0.1
